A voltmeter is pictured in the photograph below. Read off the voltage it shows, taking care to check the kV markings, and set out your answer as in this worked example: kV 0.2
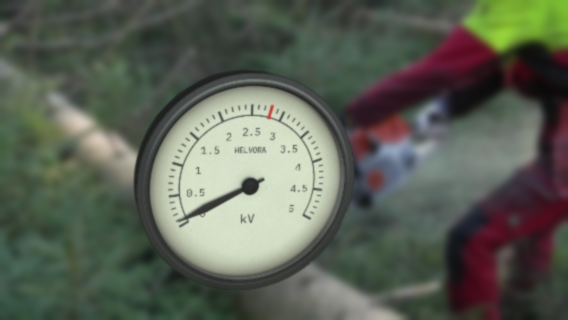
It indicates kV 0.1
